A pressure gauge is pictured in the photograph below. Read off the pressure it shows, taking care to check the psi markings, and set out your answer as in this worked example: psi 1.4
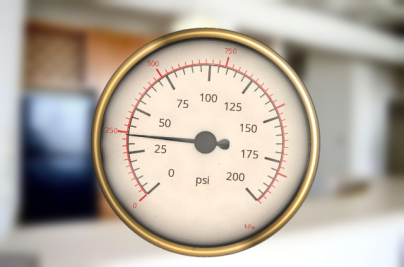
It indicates psi 35
